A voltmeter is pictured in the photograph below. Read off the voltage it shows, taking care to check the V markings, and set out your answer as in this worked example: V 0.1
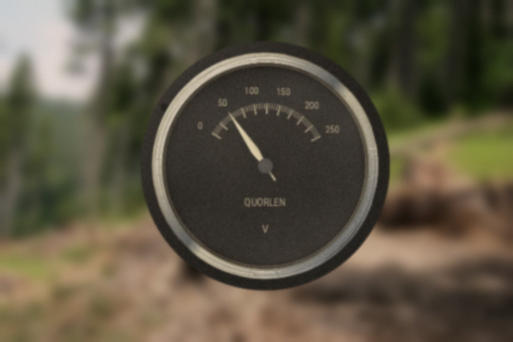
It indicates V 50
